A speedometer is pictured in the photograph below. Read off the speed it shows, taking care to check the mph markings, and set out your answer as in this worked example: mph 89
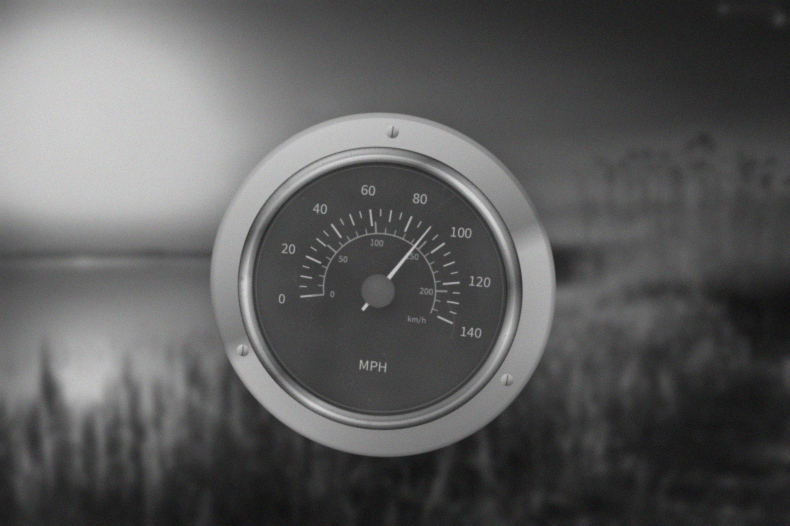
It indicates mph 90
